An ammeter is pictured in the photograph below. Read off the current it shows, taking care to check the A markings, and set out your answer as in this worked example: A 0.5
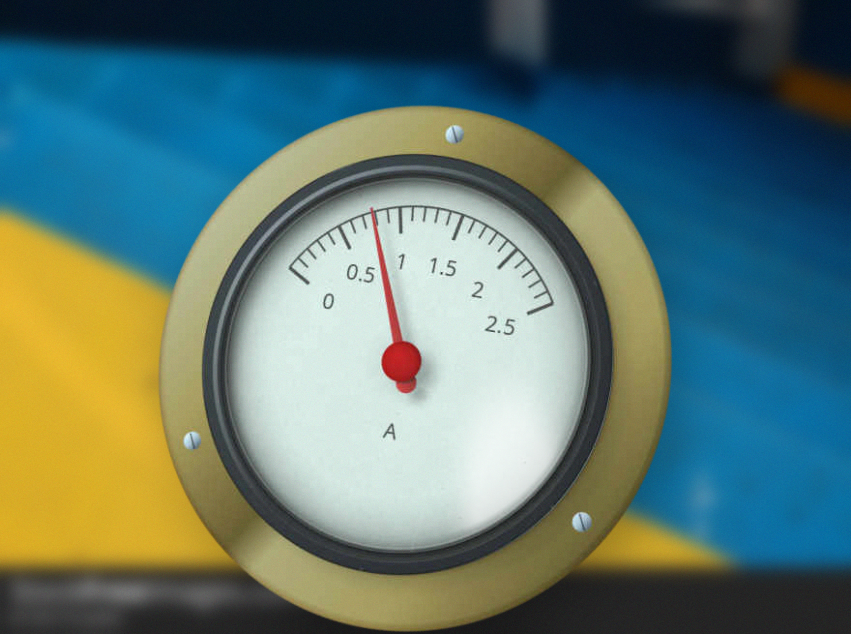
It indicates A 0.8
